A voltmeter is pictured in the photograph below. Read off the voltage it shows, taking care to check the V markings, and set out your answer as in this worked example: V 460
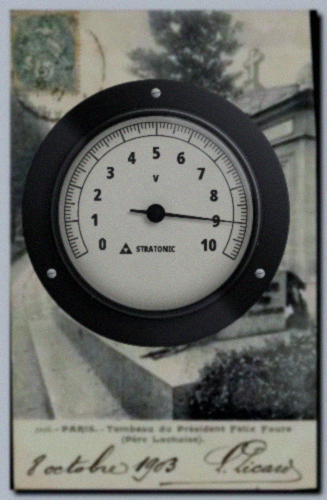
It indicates V 9
